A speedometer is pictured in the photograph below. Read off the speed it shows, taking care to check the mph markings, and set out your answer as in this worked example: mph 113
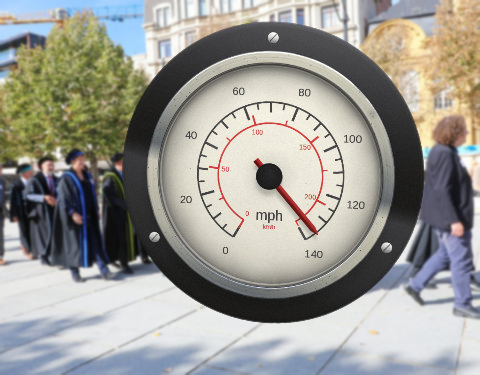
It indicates mph 135
